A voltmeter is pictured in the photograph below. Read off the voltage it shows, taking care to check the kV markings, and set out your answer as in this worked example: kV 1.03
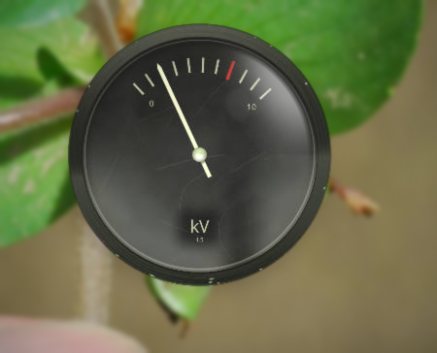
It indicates kV 2
